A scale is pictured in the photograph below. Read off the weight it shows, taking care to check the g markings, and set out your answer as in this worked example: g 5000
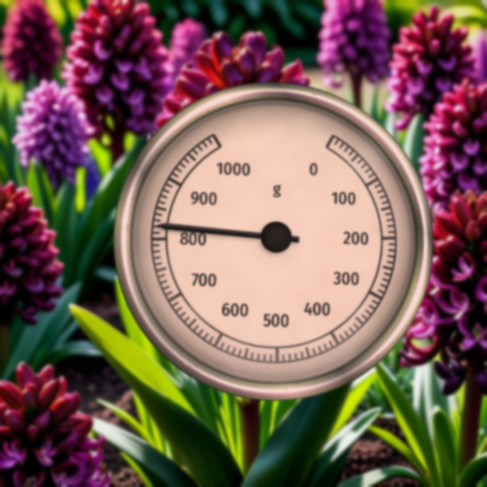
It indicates g 820
